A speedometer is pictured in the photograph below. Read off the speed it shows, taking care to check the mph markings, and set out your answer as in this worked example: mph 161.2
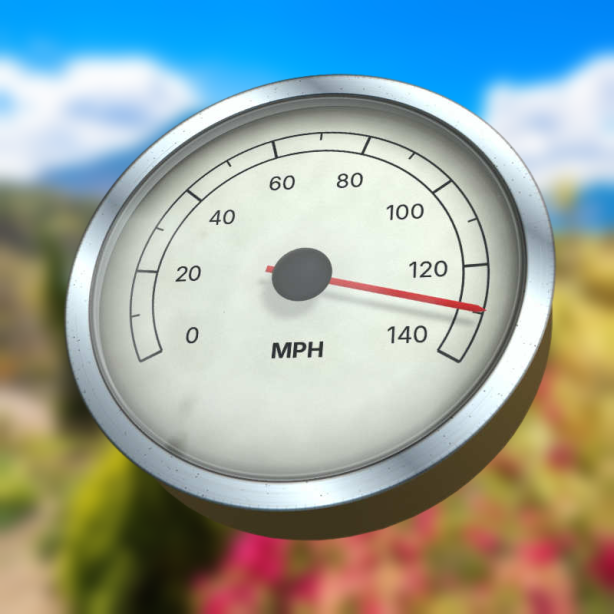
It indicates mph 130
